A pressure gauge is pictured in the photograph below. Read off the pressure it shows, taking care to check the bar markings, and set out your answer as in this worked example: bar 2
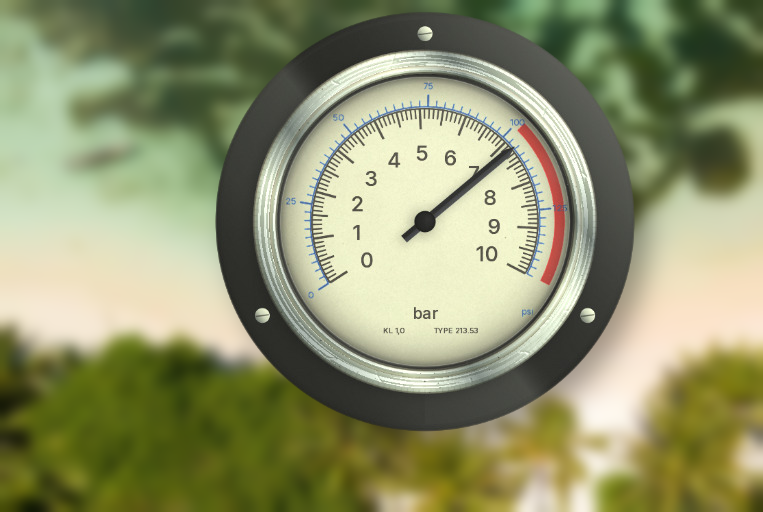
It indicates bar 7.2
